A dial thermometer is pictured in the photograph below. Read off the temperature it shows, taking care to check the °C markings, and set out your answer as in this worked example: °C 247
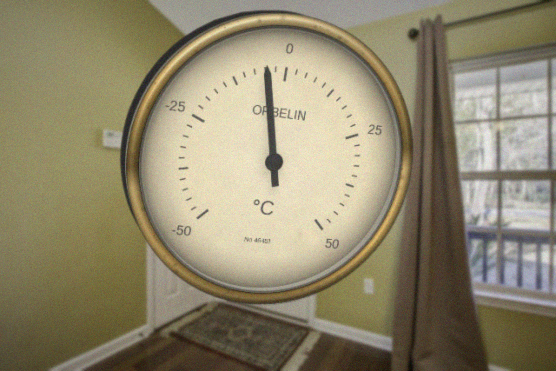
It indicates °C -5
